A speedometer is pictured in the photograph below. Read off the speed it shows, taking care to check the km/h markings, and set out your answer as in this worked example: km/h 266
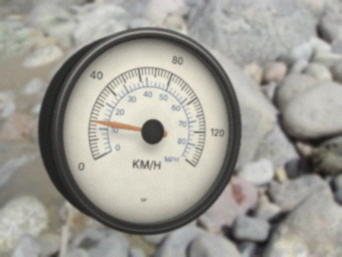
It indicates km/h 20
